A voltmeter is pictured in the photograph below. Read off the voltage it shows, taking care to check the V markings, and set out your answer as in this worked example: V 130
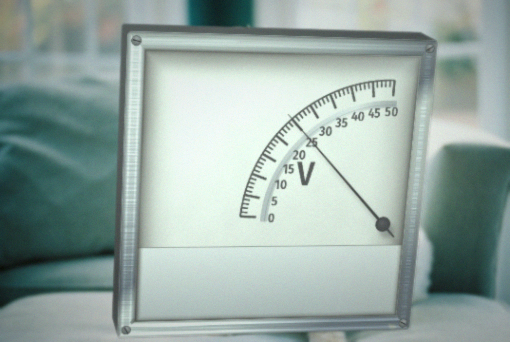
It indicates V 25
